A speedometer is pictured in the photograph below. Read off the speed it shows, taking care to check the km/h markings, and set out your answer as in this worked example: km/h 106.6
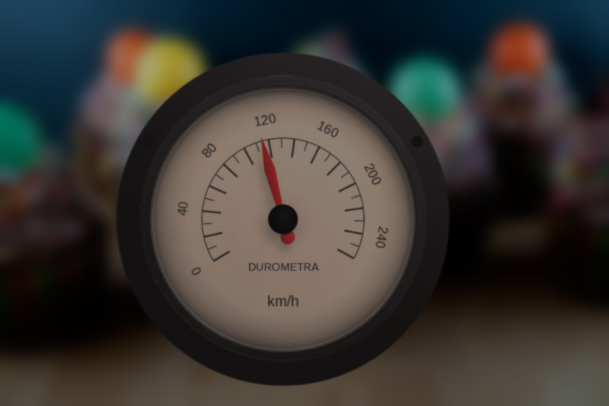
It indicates km/h 115
